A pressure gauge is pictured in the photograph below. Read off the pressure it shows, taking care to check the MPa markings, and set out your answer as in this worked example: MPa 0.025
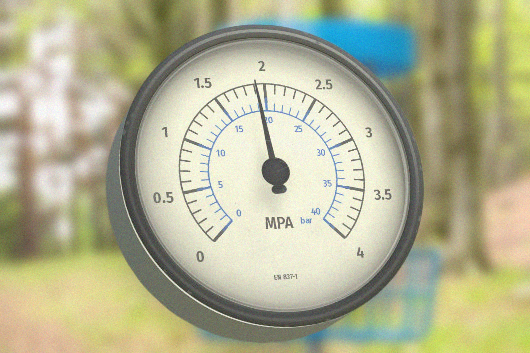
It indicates MPa 1.9
